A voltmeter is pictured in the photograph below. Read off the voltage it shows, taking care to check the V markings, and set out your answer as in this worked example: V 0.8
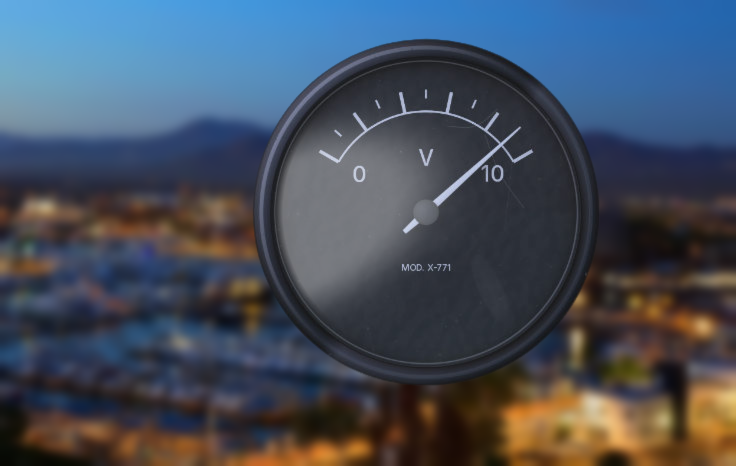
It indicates V 9
